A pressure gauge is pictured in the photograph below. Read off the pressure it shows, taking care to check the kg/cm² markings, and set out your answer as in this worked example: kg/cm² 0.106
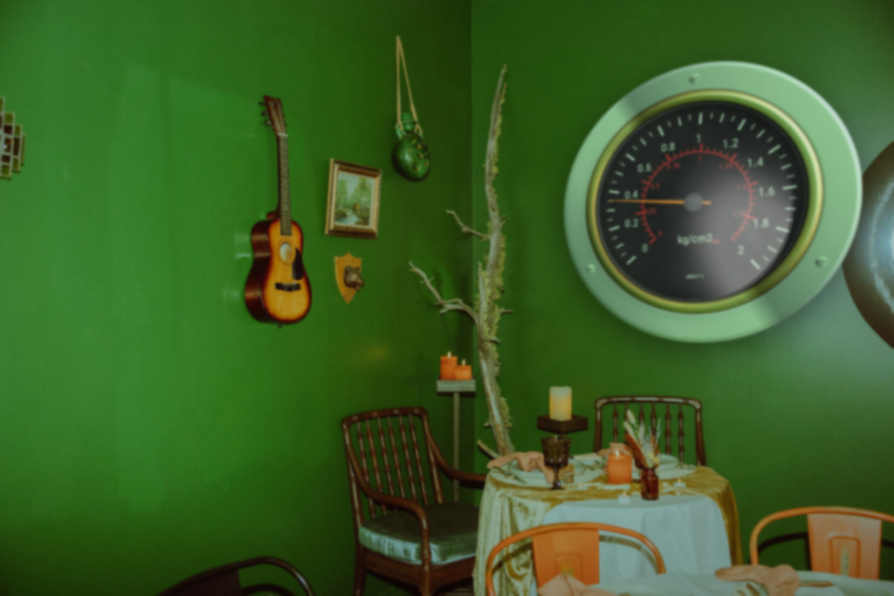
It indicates kg/cm² 0.35
